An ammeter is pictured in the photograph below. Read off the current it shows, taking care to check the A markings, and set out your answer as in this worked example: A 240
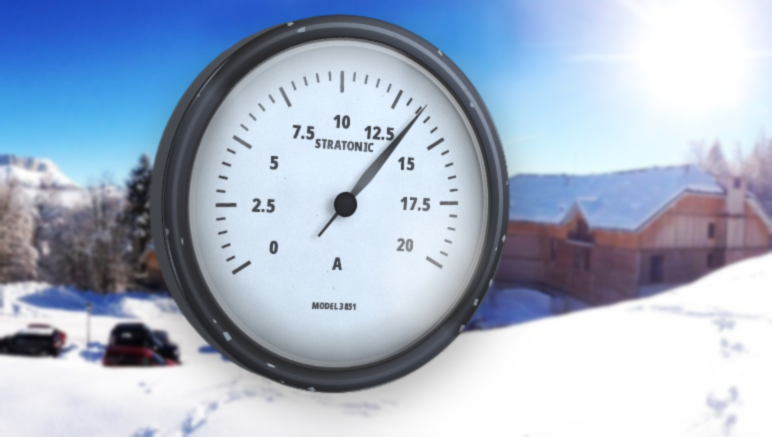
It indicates A 13.5
